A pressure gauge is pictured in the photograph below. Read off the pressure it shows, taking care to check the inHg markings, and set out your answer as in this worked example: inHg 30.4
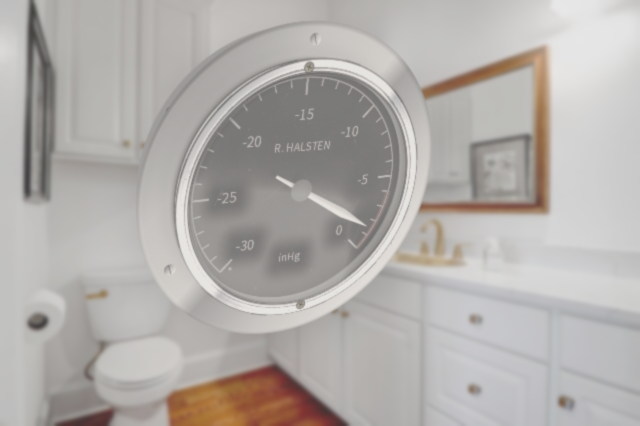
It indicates inHg -1.5
